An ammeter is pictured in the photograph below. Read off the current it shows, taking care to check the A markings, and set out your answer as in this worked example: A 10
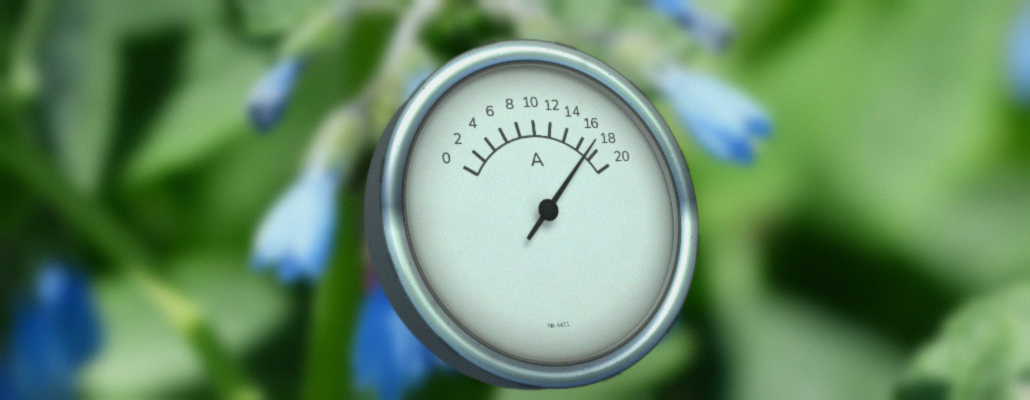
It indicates A 17
